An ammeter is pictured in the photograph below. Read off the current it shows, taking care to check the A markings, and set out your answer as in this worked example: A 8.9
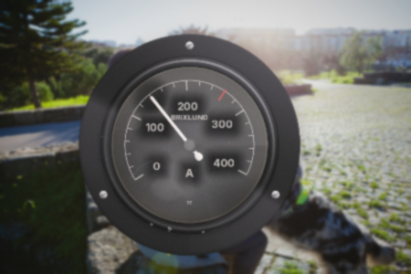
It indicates A 140
